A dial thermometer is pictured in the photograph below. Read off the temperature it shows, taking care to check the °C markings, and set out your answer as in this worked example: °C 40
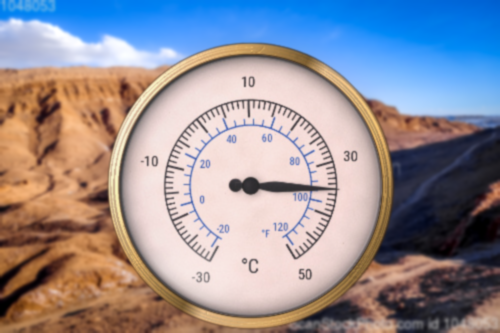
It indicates °C 35
